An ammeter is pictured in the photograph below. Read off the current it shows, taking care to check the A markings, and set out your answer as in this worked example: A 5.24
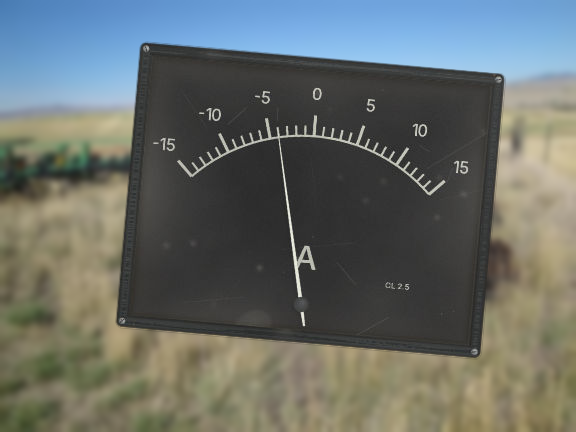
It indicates A -4
